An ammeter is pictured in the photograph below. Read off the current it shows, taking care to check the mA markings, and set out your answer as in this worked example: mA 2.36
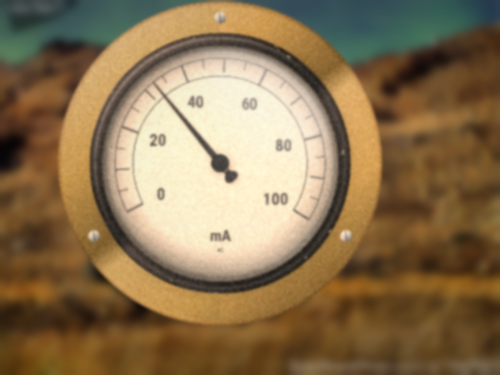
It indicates mA 32.5
